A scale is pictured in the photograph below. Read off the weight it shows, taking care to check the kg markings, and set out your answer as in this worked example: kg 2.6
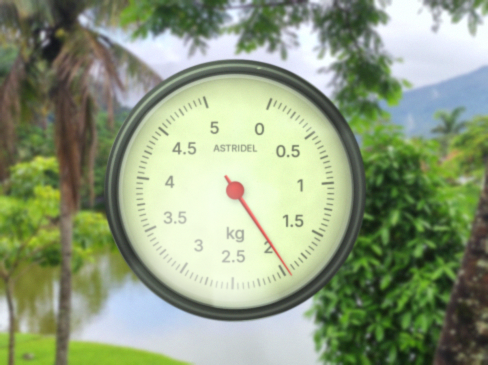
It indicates kg 1.95
